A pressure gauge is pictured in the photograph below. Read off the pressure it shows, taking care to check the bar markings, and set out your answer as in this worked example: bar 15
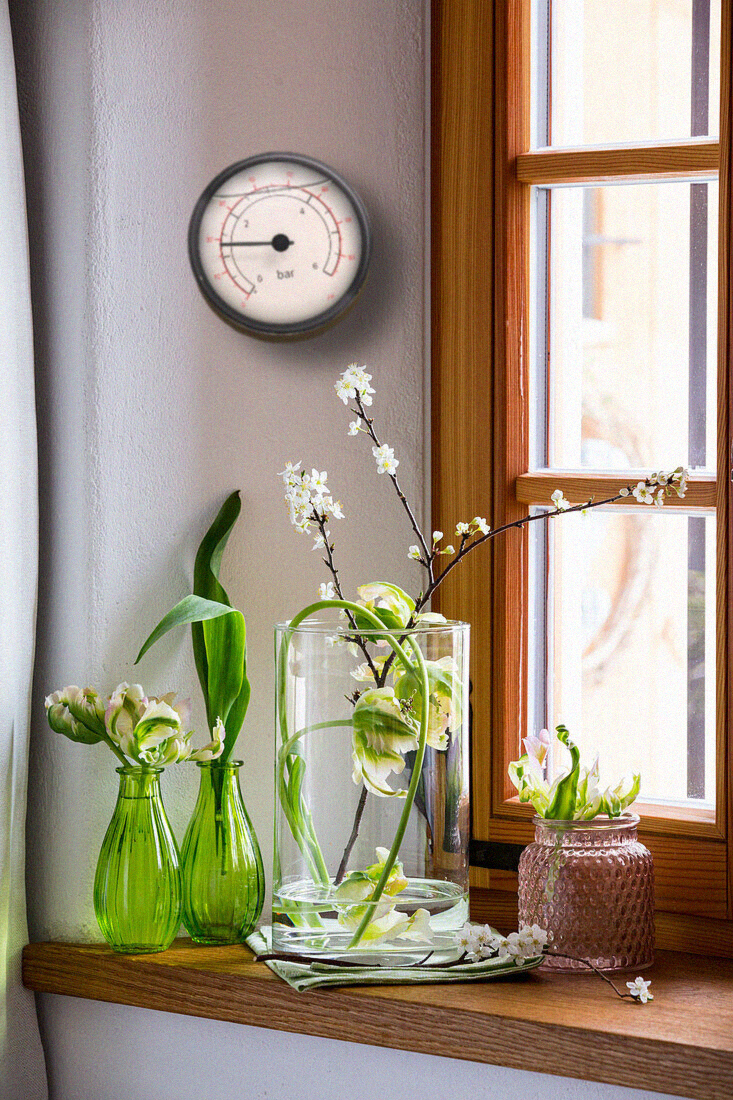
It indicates bar 1.25
